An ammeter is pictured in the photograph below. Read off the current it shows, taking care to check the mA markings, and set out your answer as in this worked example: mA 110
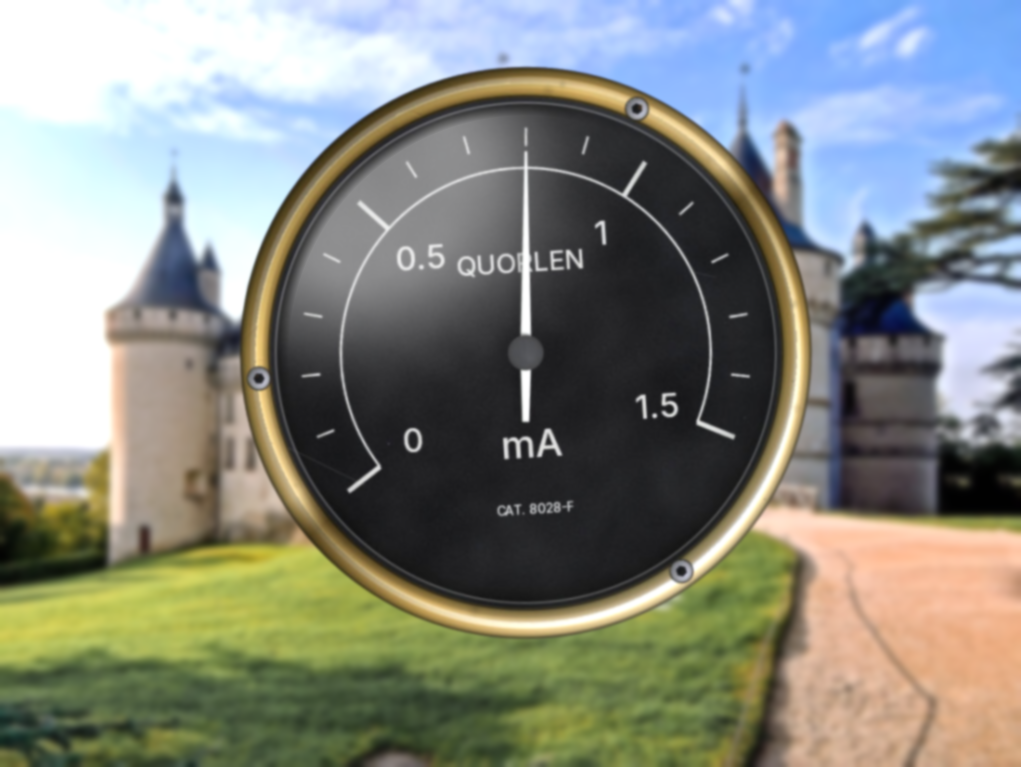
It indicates mA 0.8
